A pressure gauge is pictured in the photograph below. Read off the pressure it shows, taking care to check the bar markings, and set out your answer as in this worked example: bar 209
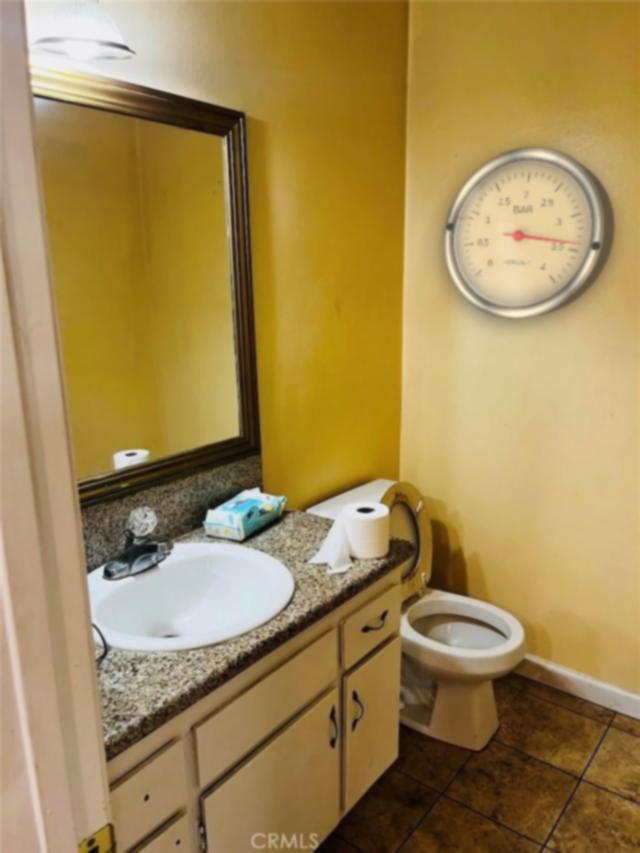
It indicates bar 3.4
